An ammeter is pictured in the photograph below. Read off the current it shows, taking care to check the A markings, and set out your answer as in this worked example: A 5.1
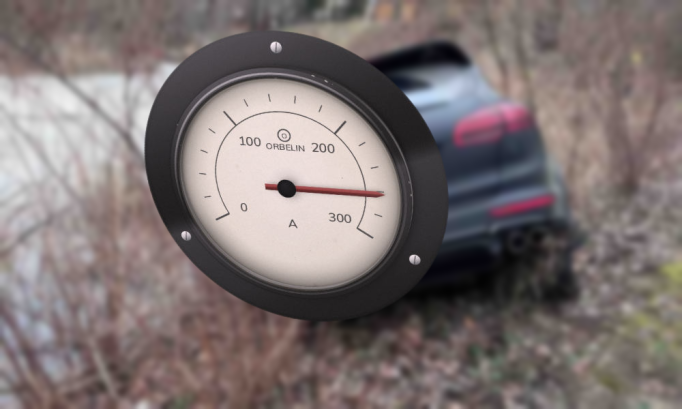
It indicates A 260
